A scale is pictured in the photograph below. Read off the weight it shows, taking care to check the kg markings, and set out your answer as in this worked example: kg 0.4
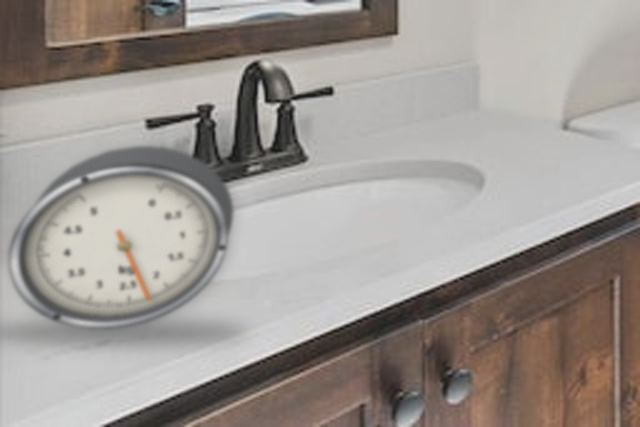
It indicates kg 2.25
